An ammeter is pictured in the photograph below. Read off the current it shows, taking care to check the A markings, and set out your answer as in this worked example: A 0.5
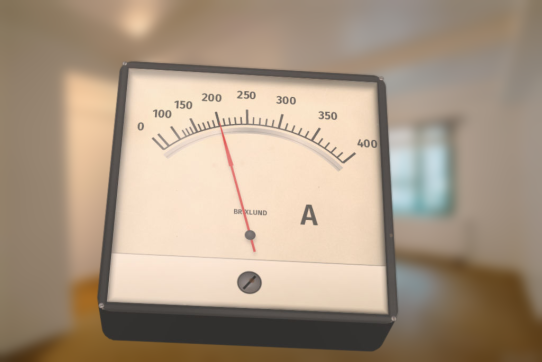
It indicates A 200
